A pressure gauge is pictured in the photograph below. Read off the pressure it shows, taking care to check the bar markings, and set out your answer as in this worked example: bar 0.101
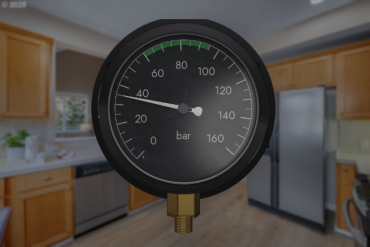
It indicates bar 35
